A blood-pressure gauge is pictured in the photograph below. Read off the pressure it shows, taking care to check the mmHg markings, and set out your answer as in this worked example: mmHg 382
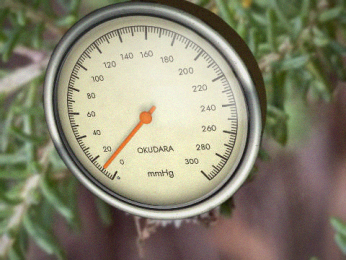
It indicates mmHg 10
